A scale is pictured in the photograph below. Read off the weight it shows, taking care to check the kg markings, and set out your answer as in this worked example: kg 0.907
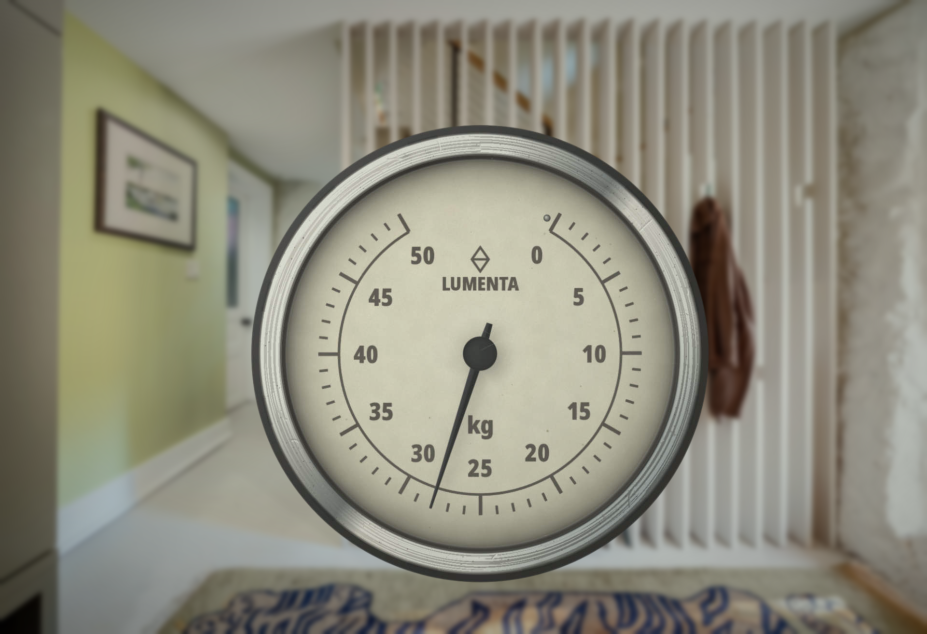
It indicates kg 28
